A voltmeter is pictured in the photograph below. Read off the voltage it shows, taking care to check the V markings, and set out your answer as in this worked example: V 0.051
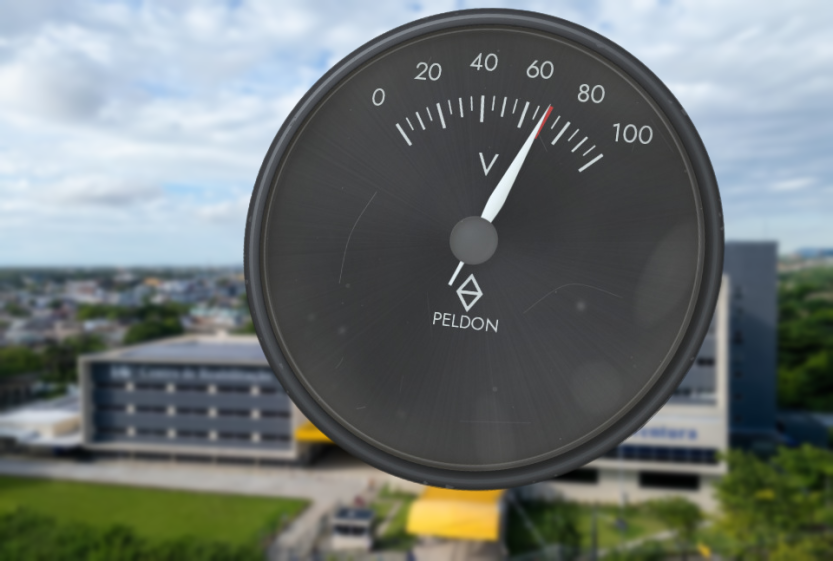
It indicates V 70
